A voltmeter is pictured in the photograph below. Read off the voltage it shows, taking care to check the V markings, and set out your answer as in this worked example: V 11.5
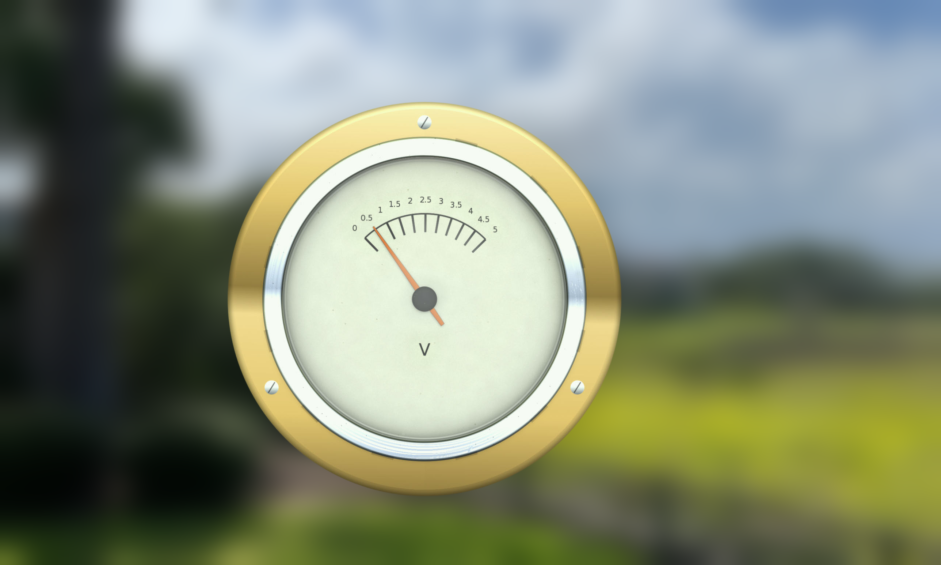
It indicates V 0.5
